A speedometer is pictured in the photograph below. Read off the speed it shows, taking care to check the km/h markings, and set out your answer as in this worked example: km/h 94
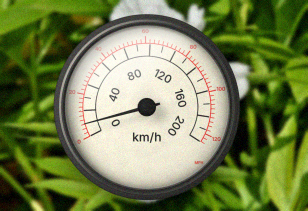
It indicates km/h 10
